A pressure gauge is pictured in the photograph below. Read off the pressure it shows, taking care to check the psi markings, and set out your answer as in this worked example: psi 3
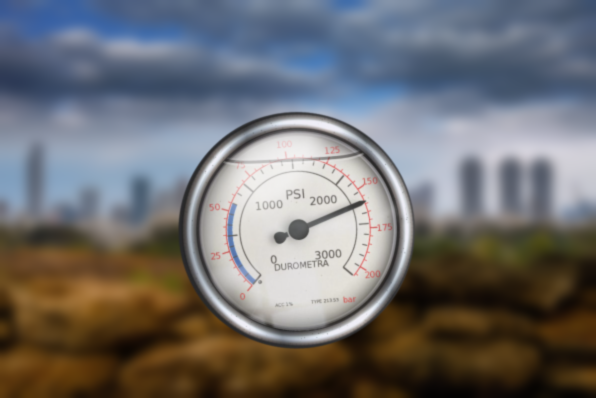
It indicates psi 2300
